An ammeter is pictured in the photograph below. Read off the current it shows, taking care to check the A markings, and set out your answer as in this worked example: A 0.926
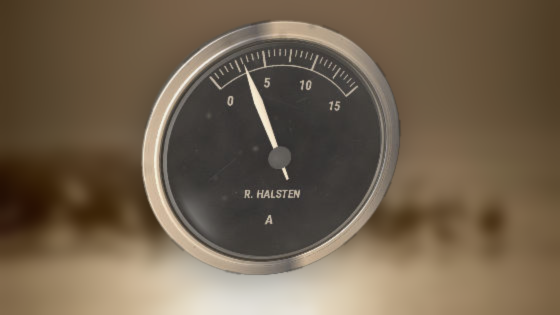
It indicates A 3
